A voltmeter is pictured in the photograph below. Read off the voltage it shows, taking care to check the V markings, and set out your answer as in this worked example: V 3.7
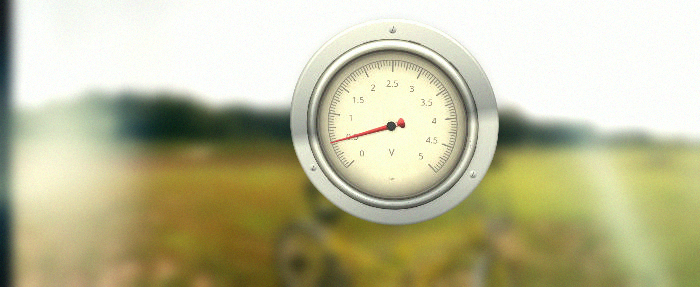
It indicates V 0.5
